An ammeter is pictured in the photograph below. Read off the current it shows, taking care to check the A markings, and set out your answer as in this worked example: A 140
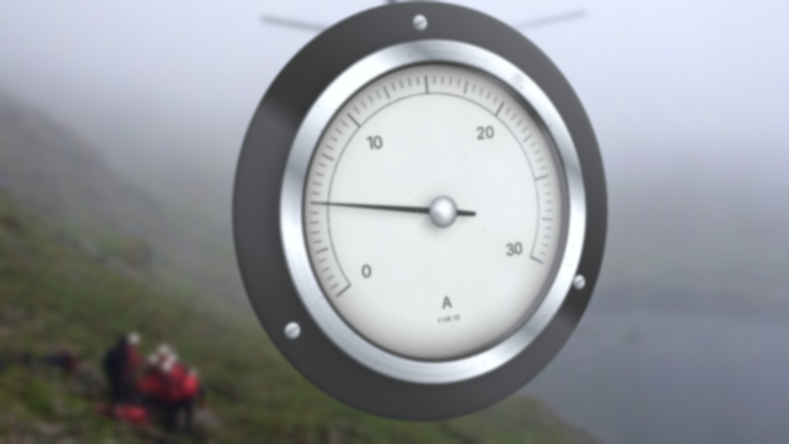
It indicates A 5
